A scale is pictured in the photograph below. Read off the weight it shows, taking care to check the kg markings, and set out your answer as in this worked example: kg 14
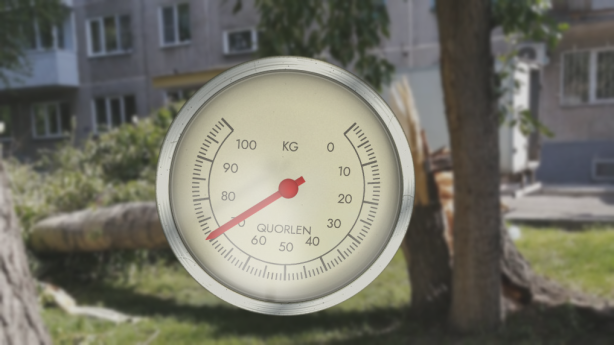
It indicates kg 71
